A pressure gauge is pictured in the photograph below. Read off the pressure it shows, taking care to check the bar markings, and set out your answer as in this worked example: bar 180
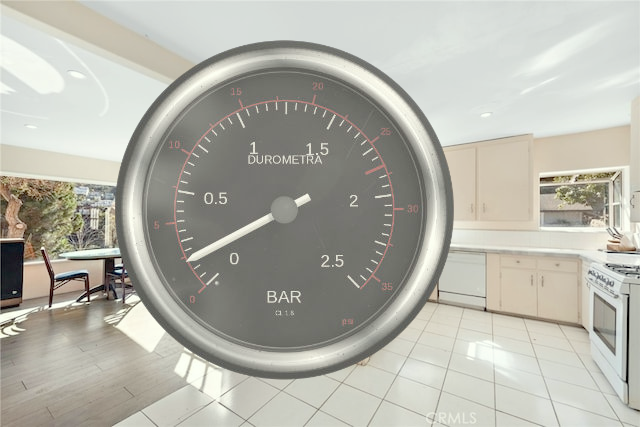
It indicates bar 0.15
